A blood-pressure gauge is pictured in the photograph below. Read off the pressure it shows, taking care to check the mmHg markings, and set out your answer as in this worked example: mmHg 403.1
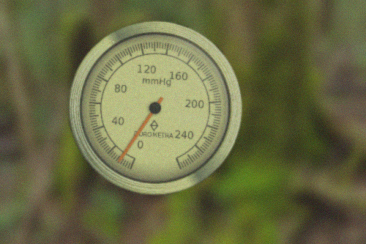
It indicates mmHg 10
